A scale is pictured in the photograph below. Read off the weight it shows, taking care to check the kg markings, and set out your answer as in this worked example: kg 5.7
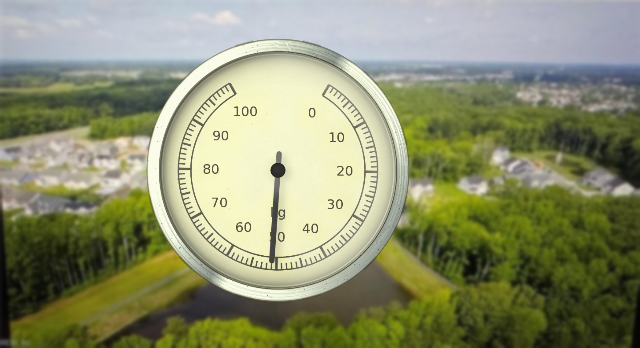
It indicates kg 51
